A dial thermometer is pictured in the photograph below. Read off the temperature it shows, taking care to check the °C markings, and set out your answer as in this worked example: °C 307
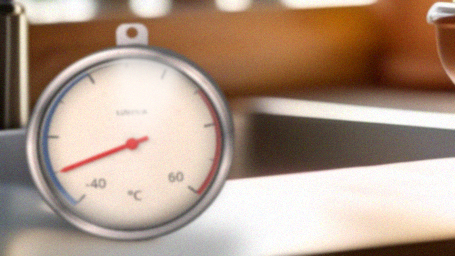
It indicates °C -30
